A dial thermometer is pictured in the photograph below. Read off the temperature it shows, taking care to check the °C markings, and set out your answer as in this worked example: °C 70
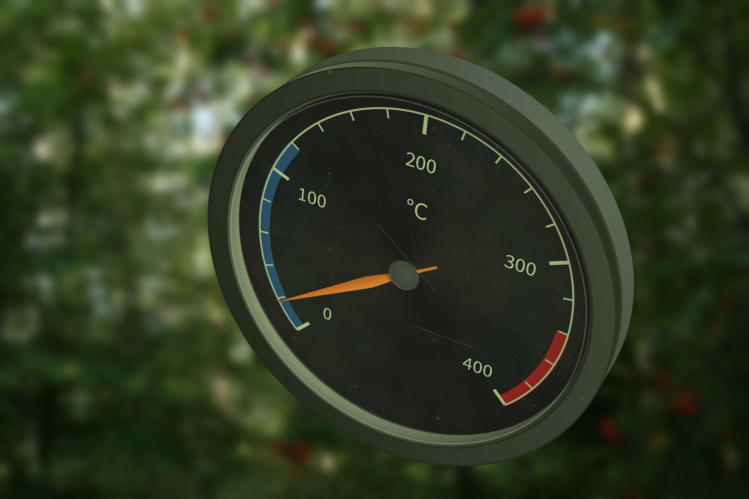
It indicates °C 20
